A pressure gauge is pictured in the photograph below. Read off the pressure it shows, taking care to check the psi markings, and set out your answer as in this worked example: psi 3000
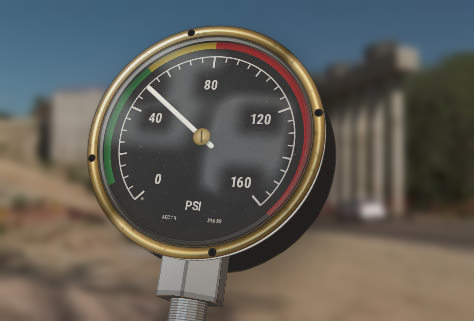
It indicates psi 50
